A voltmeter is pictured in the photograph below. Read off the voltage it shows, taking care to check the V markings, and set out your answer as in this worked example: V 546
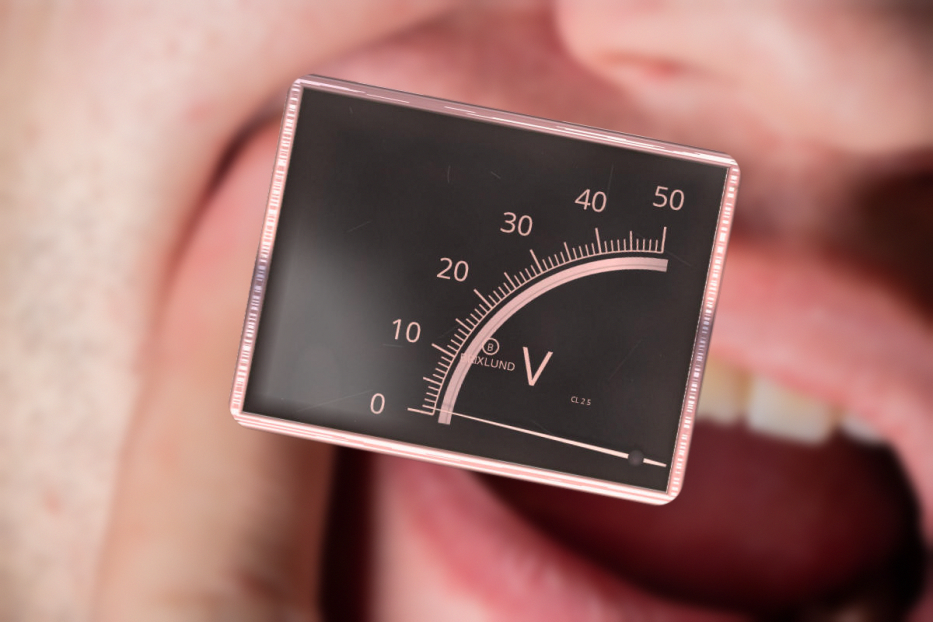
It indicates V 1
